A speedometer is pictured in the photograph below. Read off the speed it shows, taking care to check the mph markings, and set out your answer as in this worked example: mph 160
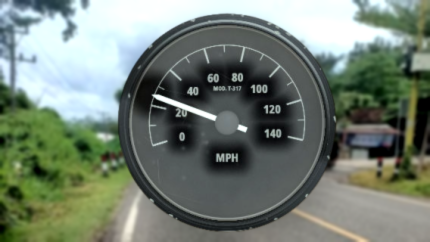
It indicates mph 25
